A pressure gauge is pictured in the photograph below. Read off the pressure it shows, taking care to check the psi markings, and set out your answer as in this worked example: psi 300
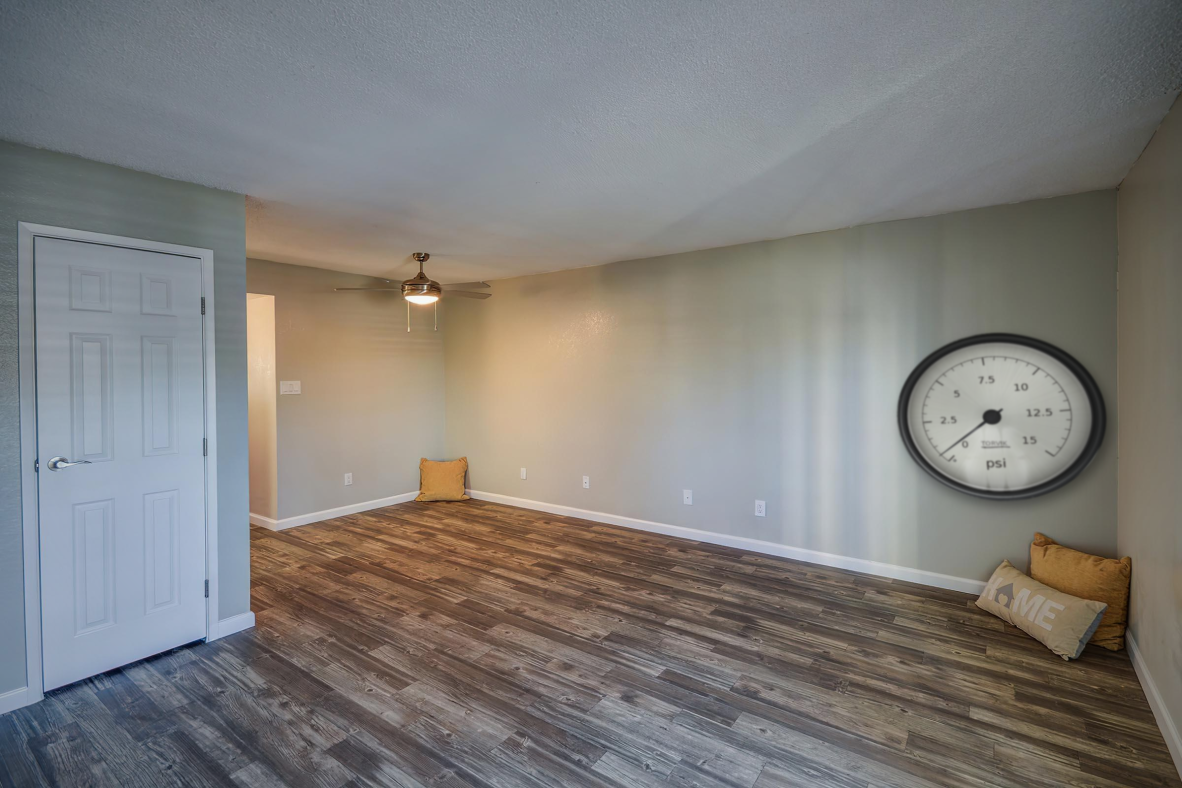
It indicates psi 0.5
